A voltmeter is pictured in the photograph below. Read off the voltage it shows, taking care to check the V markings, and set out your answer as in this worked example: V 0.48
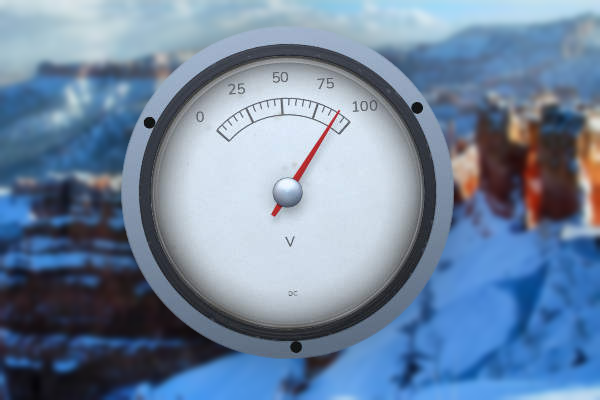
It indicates V 90
